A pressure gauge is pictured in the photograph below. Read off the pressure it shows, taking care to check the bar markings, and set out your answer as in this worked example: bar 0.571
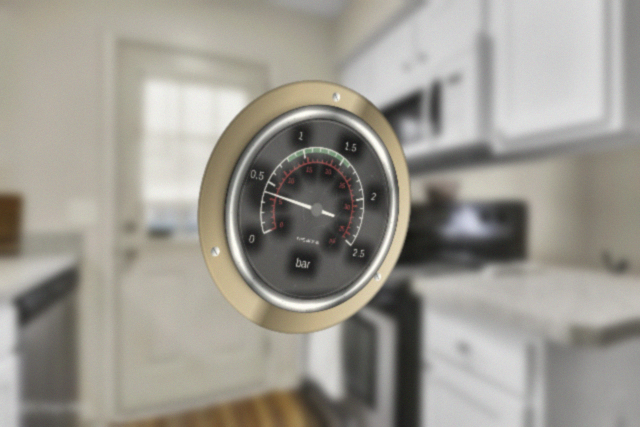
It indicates bar 0.4
